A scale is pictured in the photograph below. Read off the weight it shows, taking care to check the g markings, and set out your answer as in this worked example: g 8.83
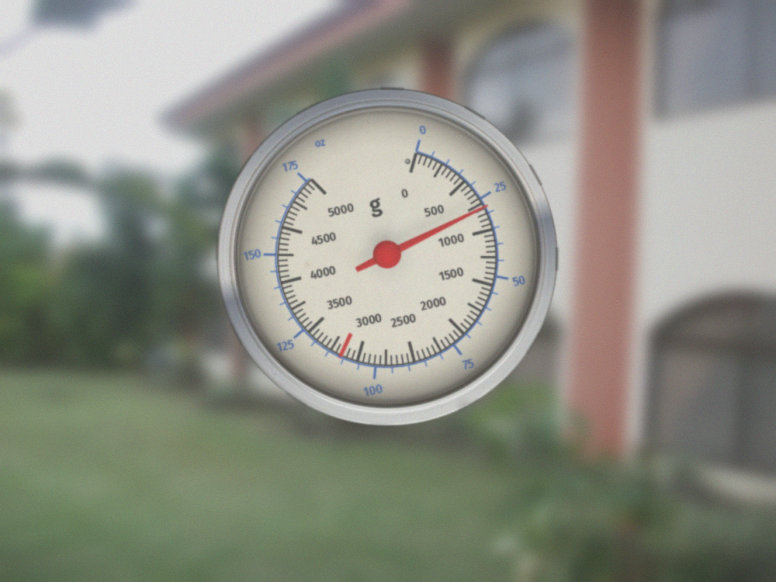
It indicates g 800
